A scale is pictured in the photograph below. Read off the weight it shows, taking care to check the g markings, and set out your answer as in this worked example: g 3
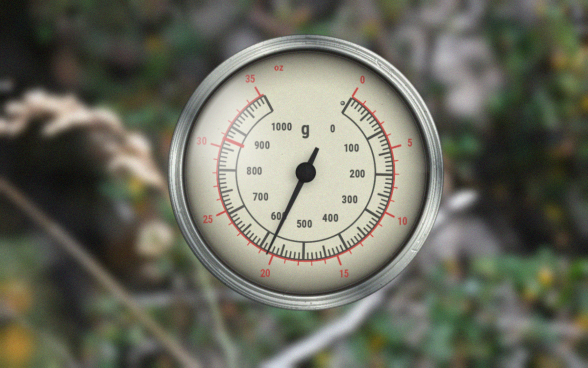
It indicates g 580
